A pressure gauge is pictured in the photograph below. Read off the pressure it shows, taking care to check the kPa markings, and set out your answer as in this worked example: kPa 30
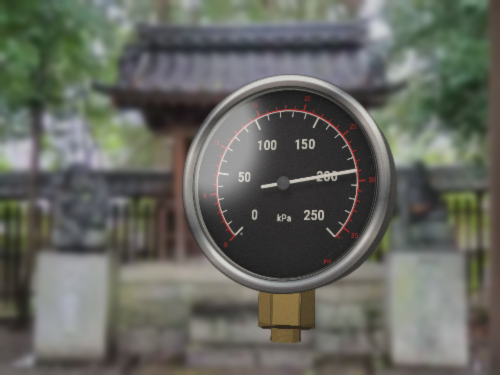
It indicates kPa 200
